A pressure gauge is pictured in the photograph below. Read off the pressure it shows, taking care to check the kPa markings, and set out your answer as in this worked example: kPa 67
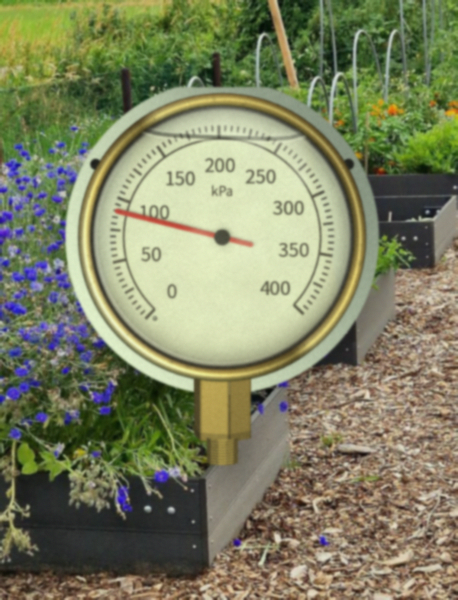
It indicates kPa 90
